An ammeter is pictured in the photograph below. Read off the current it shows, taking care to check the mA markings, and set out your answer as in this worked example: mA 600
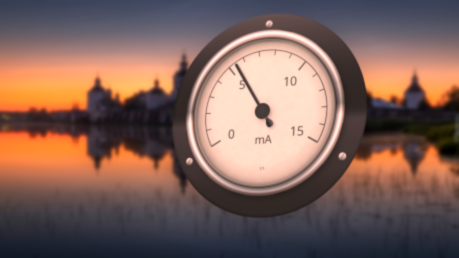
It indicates mA 5.5
